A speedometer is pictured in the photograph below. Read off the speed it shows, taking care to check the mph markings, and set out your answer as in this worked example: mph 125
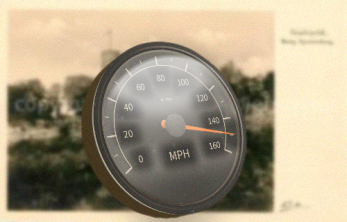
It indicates mph 150
